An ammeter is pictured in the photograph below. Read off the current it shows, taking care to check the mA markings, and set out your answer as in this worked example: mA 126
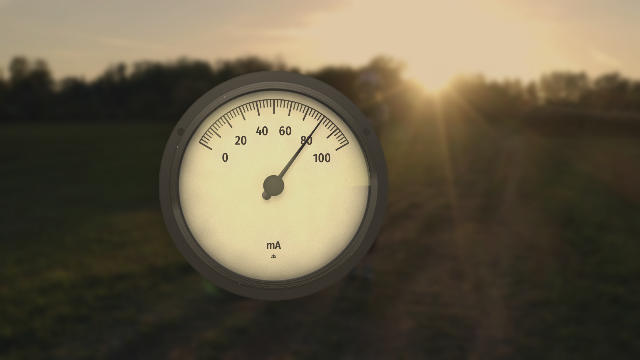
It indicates mA 80
